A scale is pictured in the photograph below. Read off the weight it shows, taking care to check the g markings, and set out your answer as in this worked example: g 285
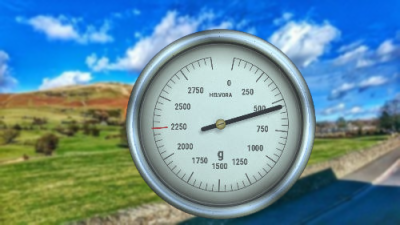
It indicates g 550
